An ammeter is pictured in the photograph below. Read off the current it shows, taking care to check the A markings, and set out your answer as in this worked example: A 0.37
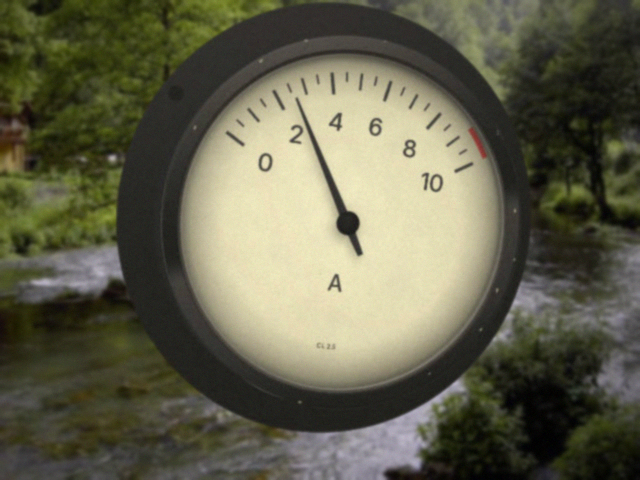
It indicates A 2.5
